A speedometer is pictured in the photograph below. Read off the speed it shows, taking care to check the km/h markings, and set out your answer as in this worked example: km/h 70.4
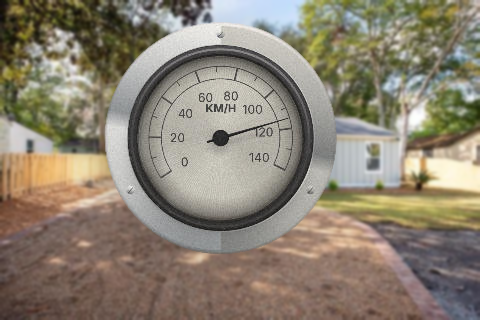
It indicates km/h 115
